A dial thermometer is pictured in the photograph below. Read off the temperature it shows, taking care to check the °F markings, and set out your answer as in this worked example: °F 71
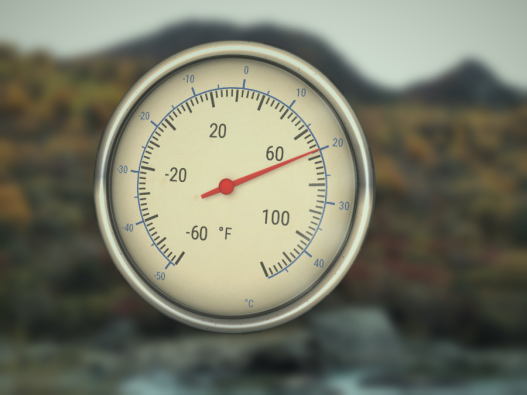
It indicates °F 68
